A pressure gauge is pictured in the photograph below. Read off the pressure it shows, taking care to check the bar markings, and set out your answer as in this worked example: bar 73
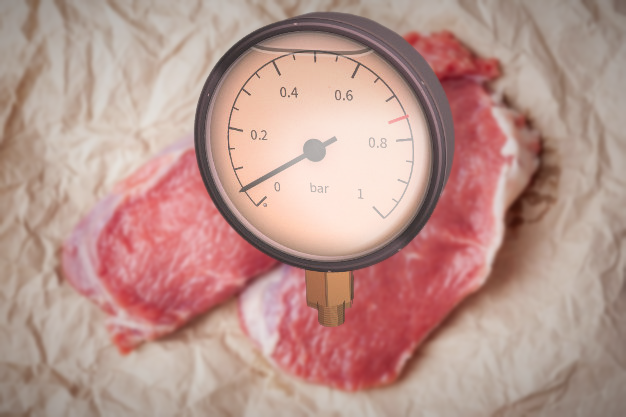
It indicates bar 0.05
